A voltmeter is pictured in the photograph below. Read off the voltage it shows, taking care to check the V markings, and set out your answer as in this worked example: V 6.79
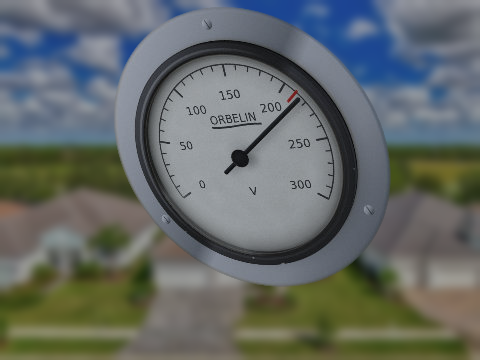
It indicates V 215
